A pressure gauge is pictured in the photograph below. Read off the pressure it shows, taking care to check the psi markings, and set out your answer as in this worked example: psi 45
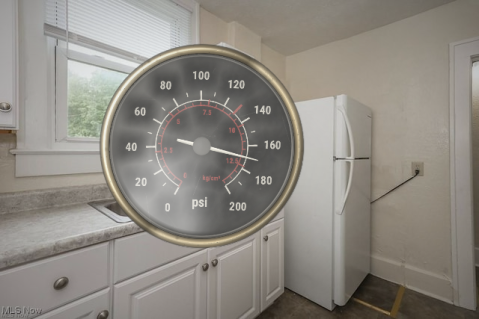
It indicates psi 170
